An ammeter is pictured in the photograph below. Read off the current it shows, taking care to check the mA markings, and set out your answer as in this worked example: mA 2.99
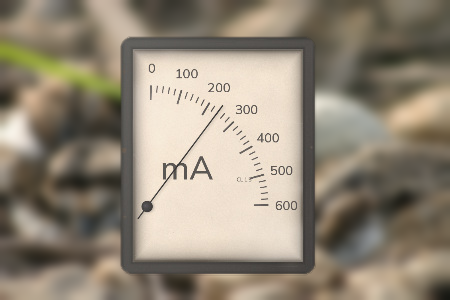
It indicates mA 240
